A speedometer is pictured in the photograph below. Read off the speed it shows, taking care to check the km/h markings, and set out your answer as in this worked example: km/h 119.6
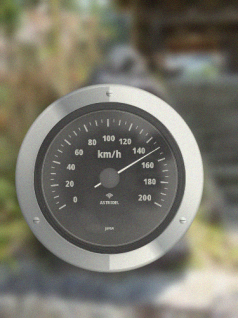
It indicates km/h 150
